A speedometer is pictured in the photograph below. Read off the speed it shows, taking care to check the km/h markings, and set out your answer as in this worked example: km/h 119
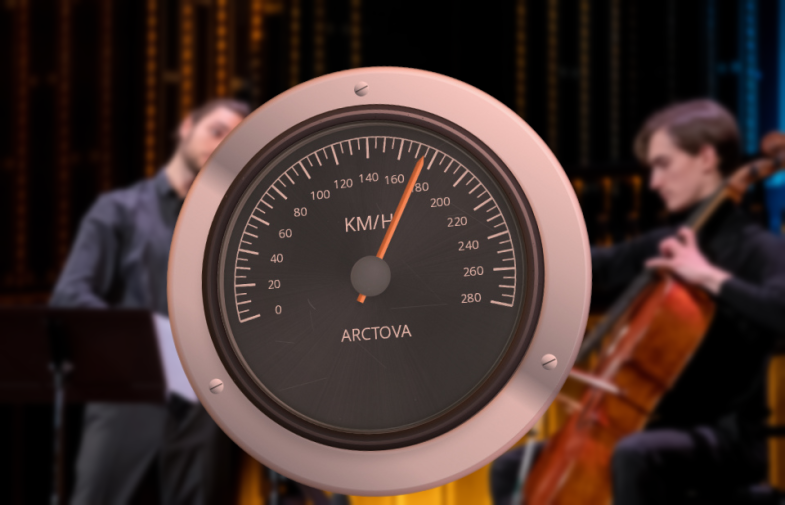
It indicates km/h 175
